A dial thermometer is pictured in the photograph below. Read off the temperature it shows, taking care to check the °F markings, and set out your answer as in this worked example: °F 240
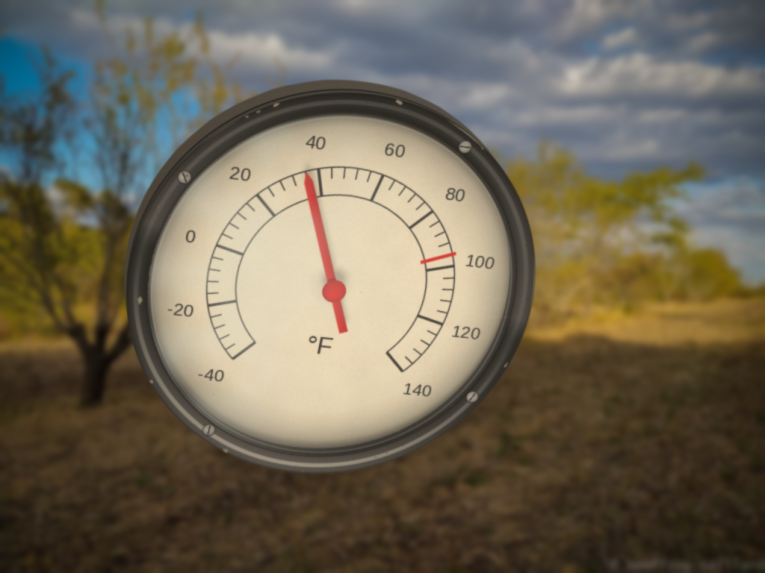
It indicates °F 36
